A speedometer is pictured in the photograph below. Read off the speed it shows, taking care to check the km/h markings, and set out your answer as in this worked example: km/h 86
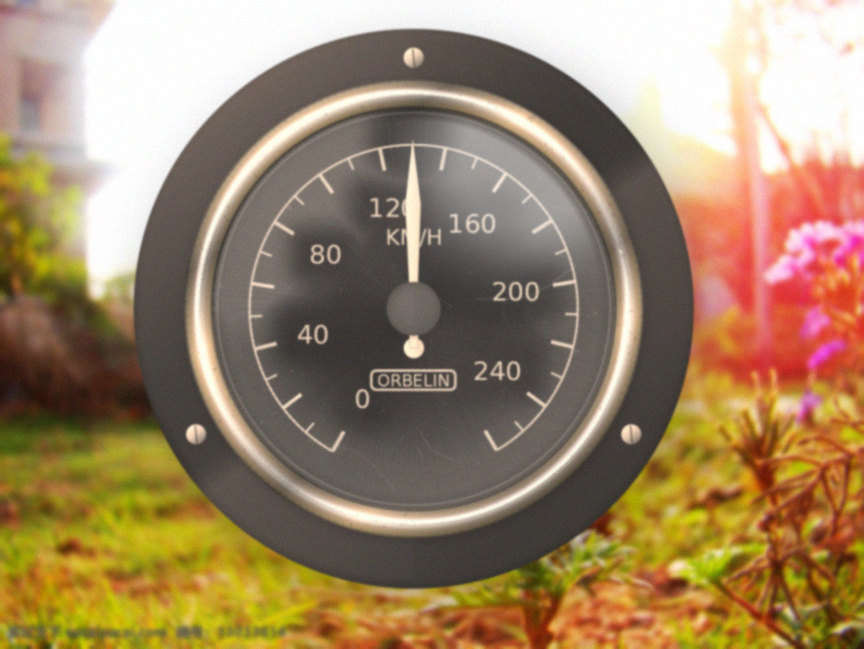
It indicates km/h 130
